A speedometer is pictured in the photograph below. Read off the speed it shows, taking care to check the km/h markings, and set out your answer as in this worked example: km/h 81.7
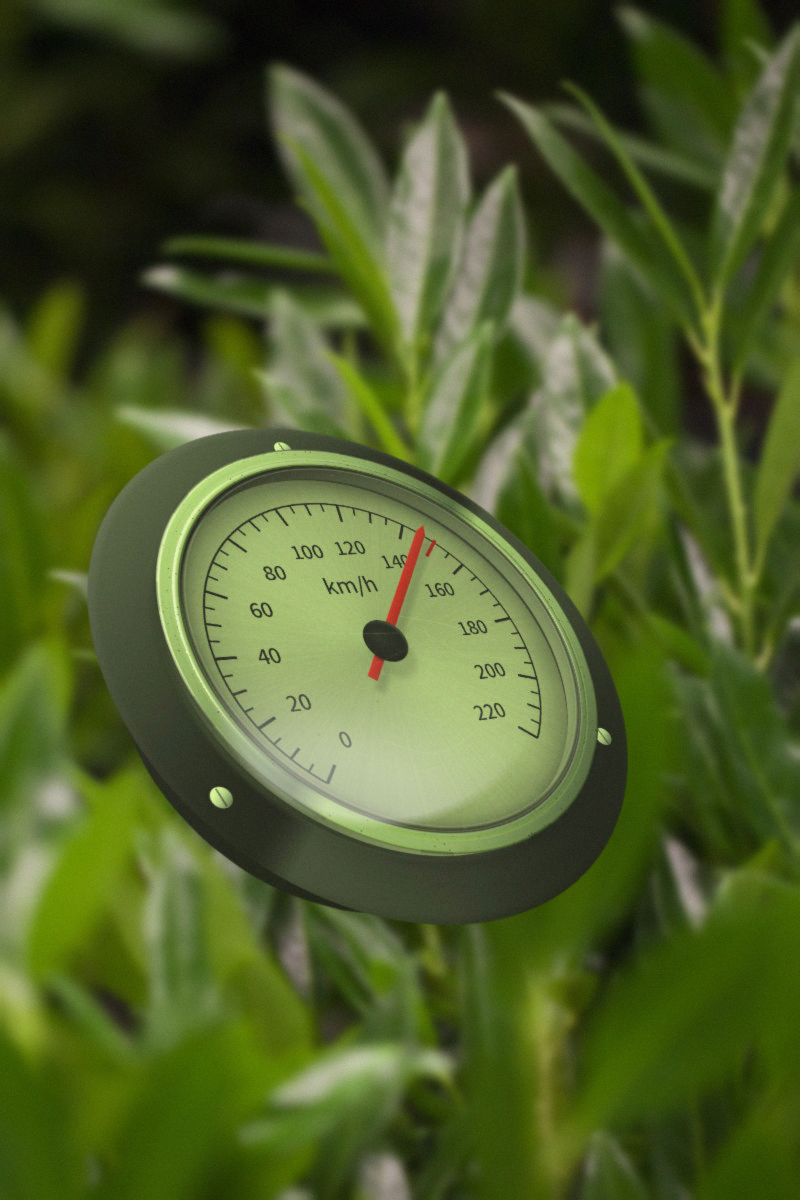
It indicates km/h 145
